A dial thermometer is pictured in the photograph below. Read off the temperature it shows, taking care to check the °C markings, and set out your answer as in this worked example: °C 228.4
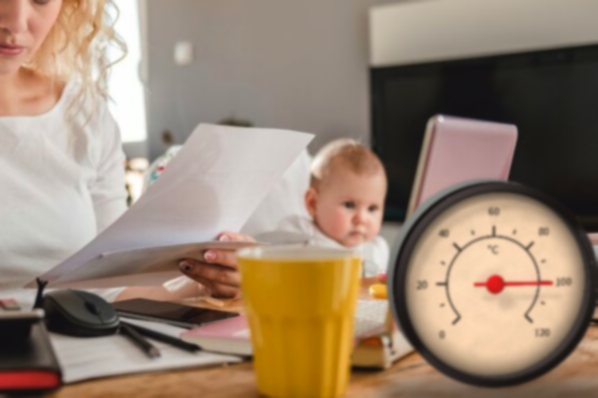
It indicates °C 100
